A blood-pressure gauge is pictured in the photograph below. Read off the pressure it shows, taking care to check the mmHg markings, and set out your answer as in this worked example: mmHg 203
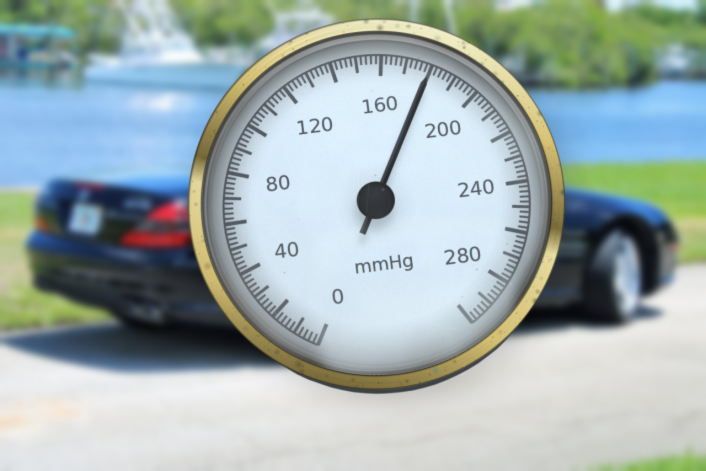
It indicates mmHg 180
